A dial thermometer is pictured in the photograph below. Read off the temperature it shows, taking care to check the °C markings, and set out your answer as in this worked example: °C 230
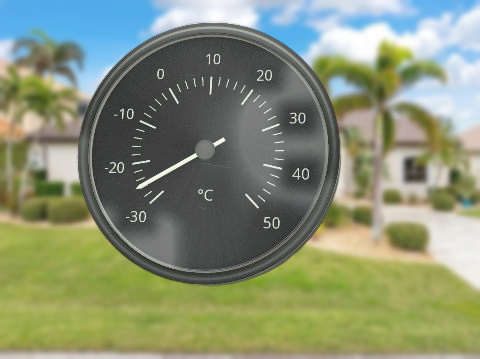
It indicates °C -26
